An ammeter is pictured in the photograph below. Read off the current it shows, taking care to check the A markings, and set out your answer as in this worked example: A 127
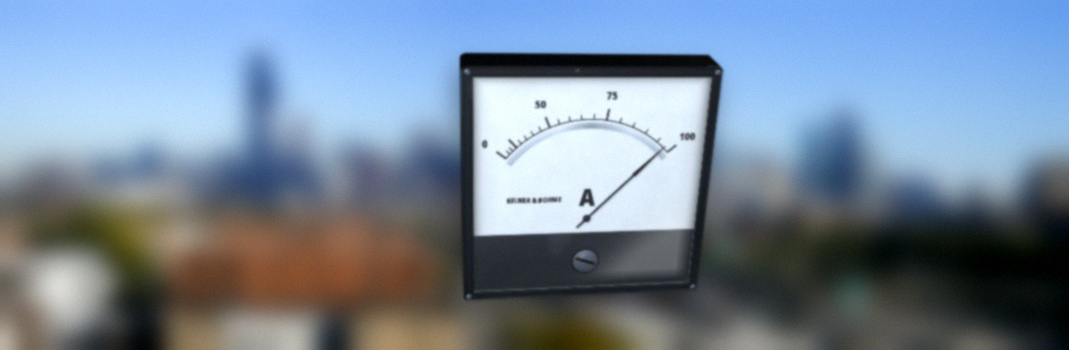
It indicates A 97.5
